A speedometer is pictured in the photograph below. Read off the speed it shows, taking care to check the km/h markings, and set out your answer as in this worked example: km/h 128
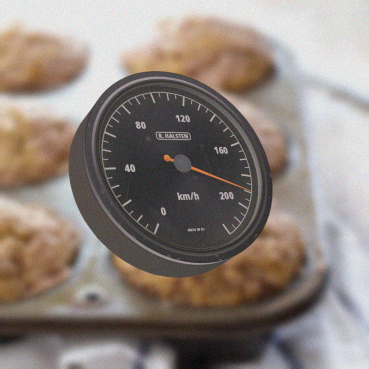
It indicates km/h 190
